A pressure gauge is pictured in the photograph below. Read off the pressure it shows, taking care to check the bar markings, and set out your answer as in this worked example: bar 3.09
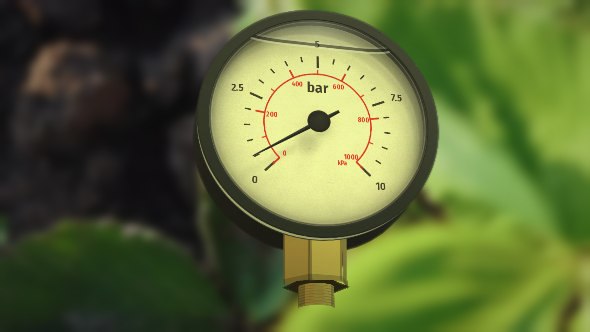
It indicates bar 0.5
